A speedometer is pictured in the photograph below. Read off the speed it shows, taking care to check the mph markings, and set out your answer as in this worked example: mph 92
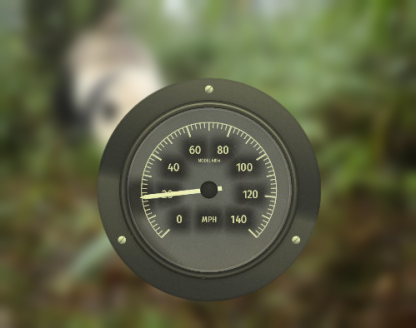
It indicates mph 20
